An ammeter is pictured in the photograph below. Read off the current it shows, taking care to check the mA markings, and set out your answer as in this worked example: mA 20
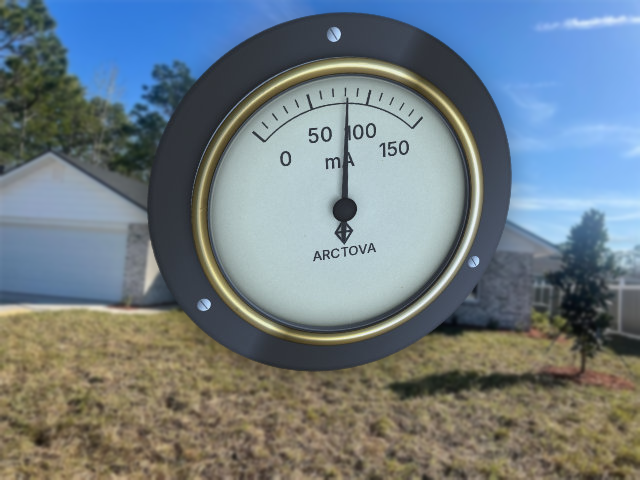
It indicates mA 80
